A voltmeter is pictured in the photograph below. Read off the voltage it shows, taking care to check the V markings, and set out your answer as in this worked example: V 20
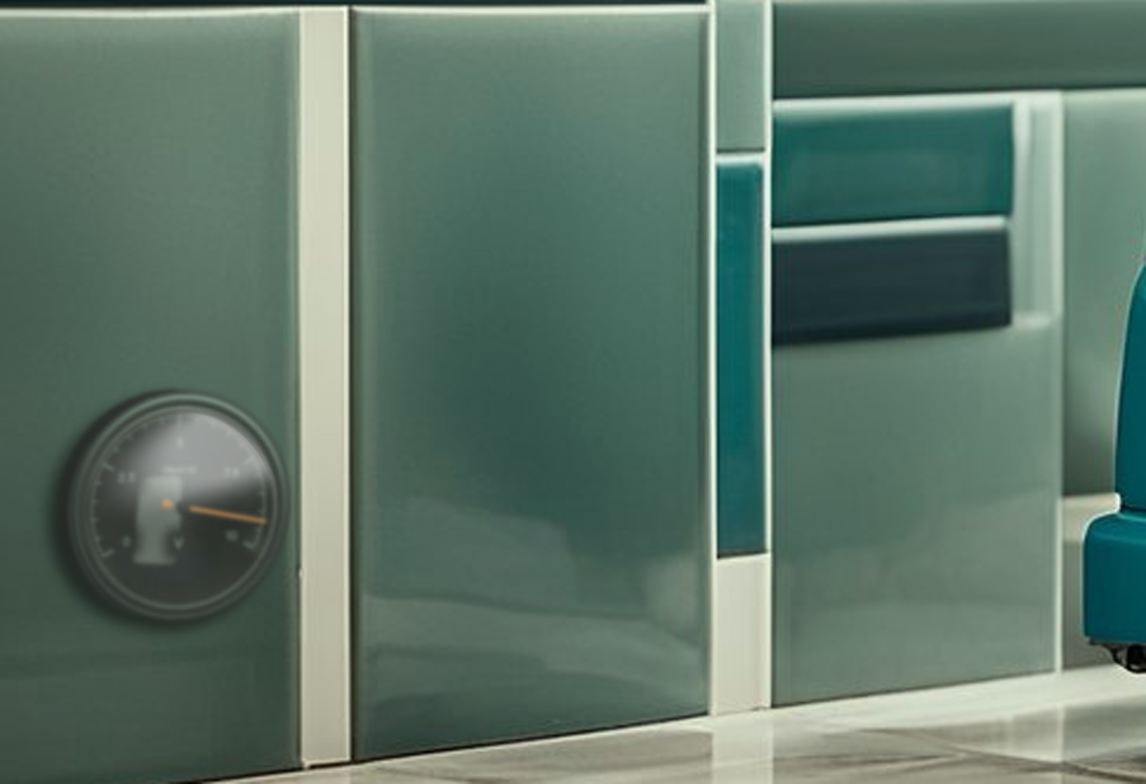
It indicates V 9.25
